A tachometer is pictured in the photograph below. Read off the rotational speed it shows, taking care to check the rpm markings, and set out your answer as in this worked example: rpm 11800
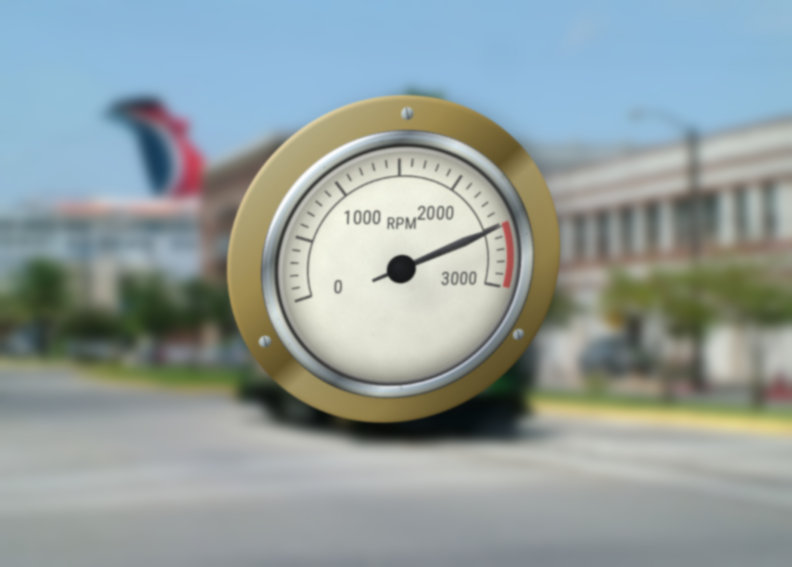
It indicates rpm 2500
